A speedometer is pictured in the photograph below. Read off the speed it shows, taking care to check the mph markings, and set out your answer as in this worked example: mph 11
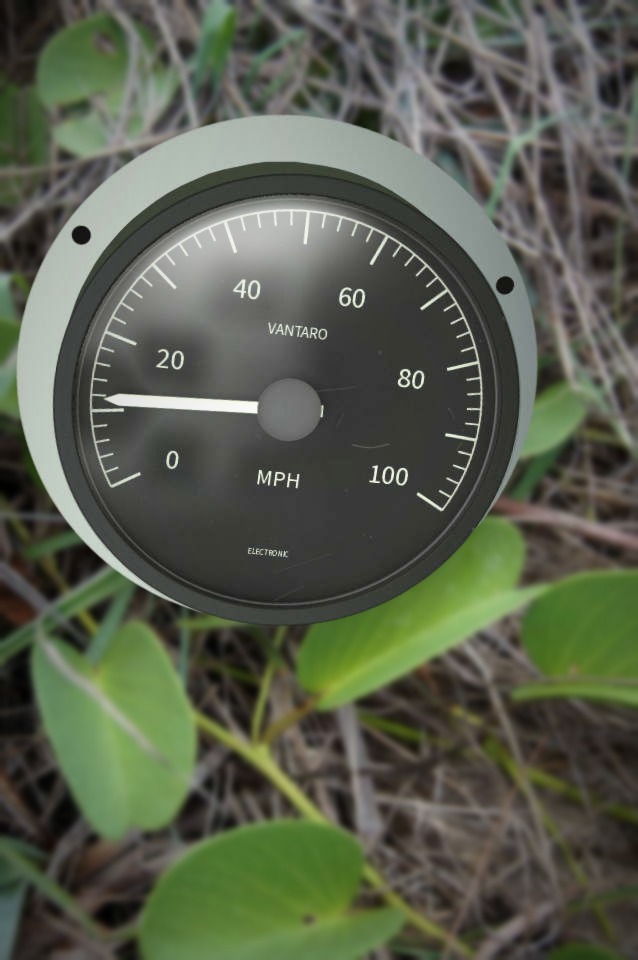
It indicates mph 12
